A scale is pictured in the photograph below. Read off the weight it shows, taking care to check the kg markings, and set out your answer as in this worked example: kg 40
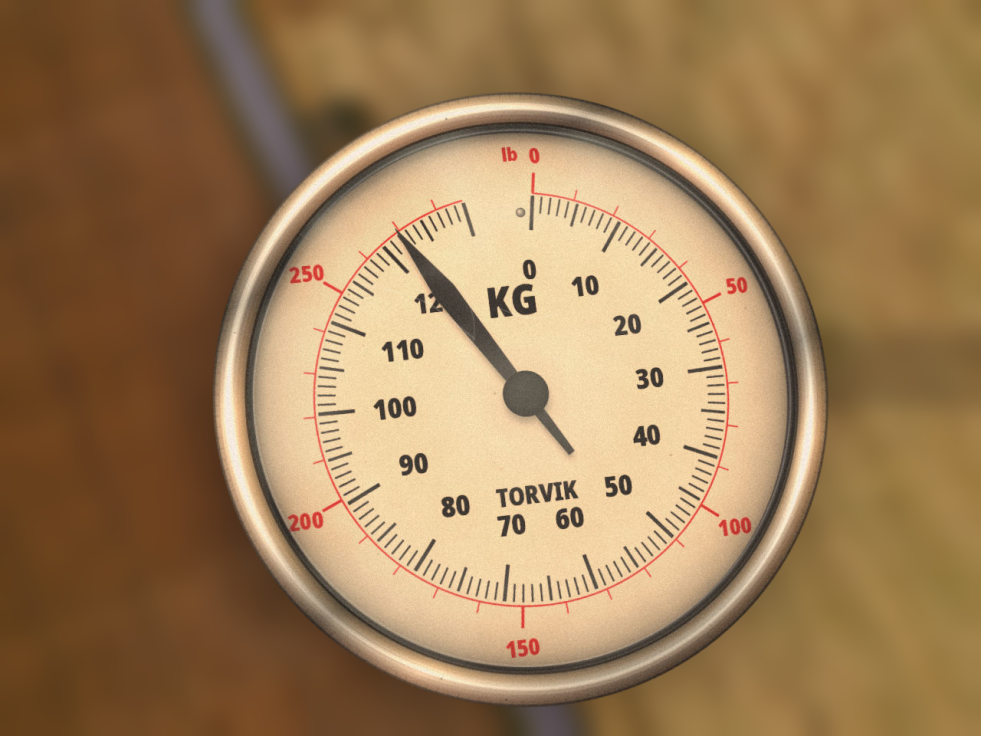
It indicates kg 122
